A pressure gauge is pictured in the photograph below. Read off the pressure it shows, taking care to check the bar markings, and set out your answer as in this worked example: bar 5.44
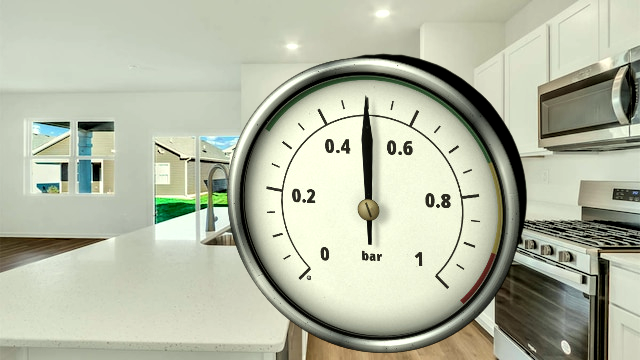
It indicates bar 0.5
